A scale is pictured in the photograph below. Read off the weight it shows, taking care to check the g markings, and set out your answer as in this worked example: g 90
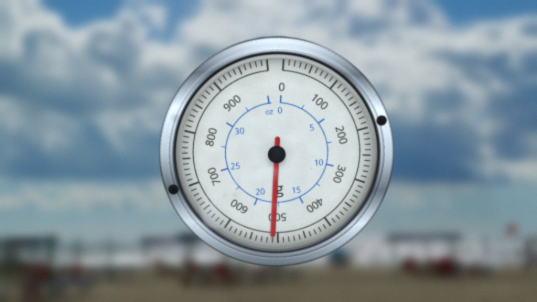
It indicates g 510
